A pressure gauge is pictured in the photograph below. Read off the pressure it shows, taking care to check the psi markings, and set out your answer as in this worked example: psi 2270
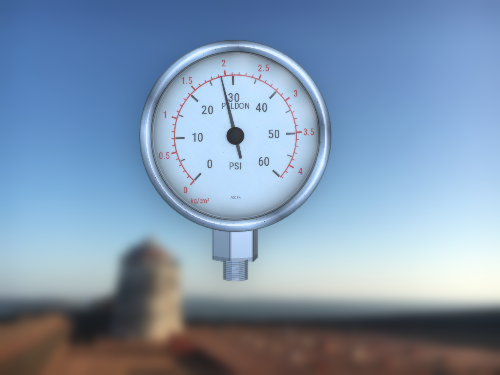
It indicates psi 27.5
